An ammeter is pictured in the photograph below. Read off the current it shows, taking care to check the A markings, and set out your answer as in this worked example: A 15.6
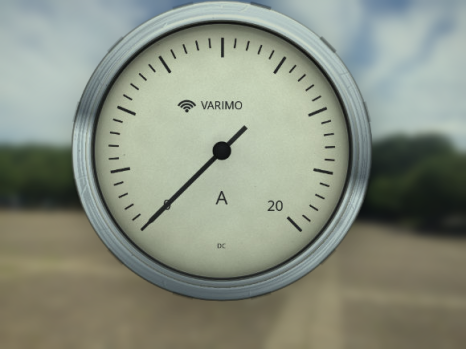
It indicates A 0
